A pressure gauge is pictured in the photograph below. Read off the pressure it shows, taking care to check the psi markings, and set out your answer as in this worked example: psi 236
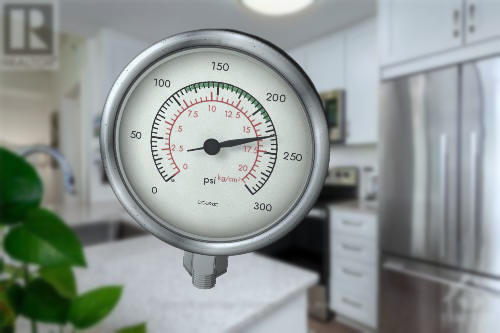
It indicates psi 230
